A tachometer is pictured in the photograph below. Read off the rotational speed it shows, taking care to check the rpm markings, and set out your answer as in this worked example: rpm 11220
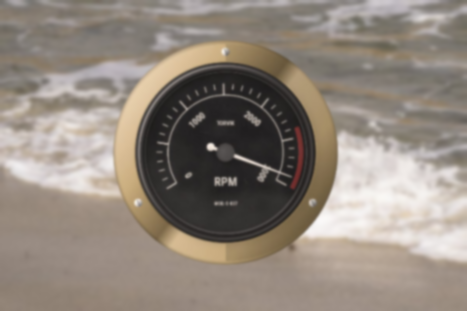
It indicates rpm 2900
